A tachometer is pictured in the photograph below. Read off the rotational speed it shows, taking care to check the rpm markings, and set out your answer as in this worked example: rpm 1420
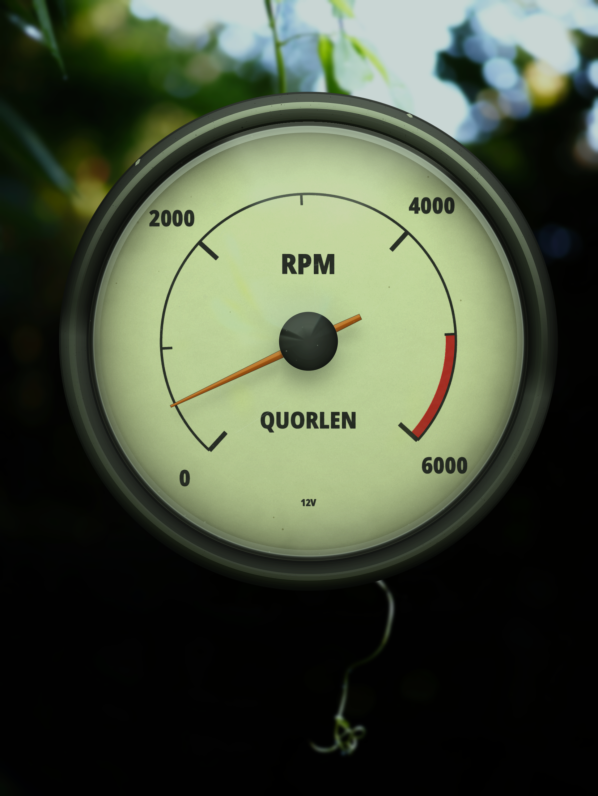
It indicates rpm 500
